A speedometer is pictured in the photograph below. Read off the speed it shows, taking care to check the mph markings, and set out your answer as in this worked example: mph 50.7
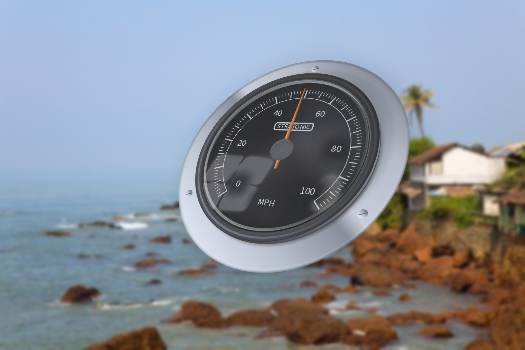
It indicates mph 50
